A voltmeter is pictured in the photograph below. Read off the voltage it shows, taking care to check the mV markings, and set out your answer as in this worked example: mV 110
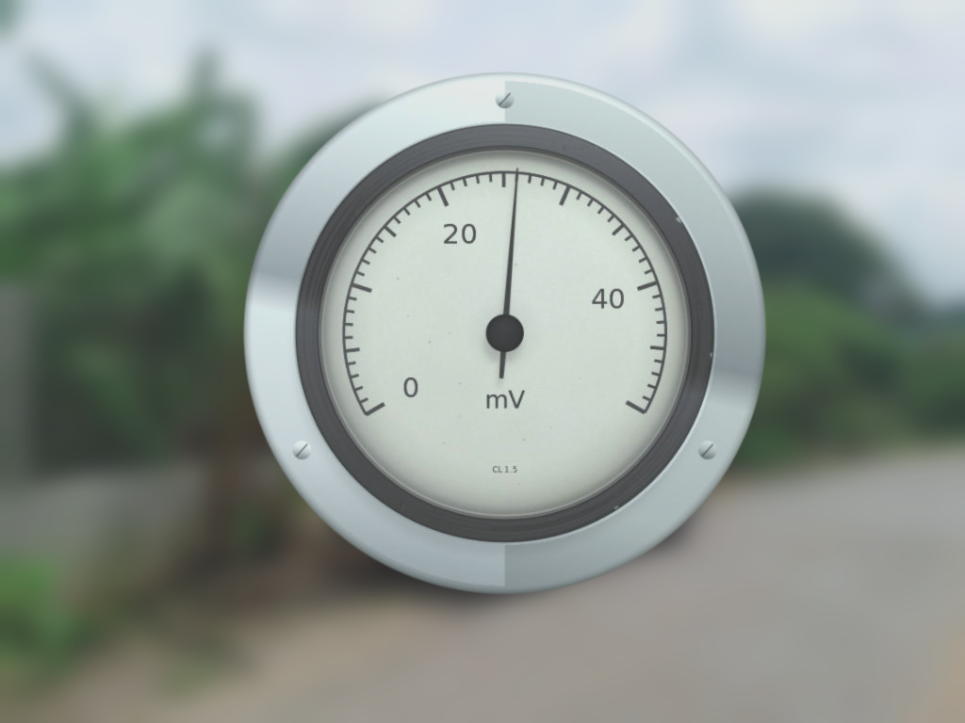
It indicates mV 26
